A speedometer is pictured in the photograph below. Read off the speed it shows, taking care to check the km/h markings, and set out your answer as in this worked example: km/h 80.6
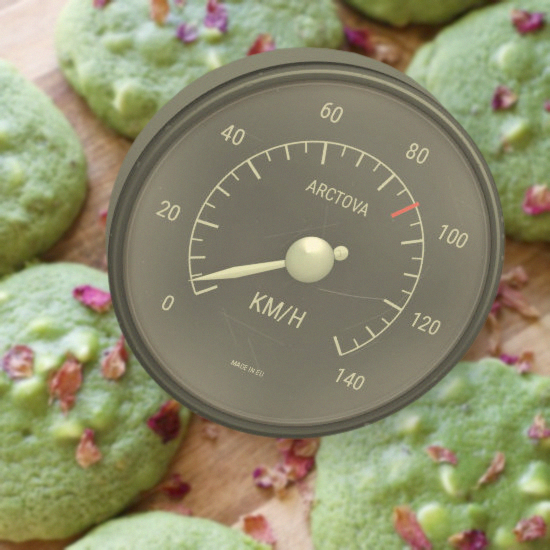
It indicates km/h 5
